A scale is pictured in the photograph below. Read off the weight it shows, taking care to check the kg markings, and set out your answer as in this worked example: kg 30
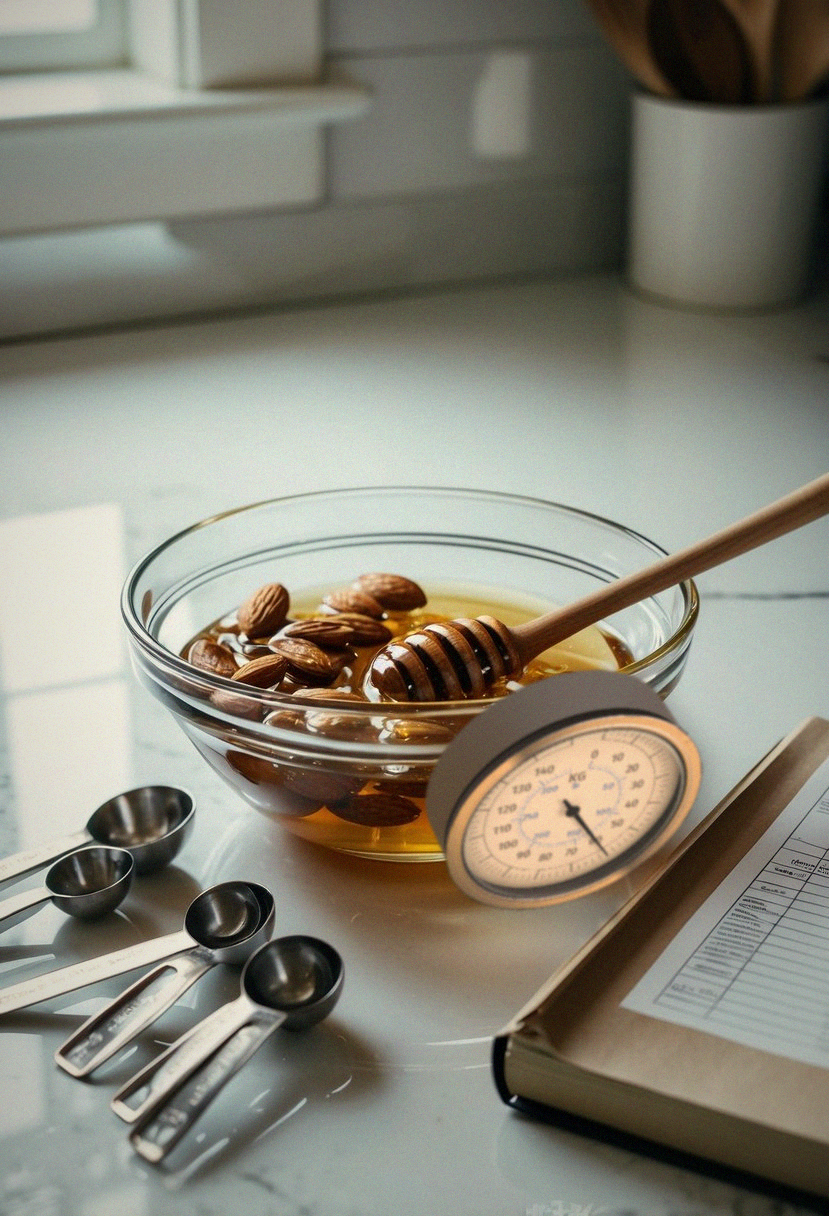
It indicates kg 60
